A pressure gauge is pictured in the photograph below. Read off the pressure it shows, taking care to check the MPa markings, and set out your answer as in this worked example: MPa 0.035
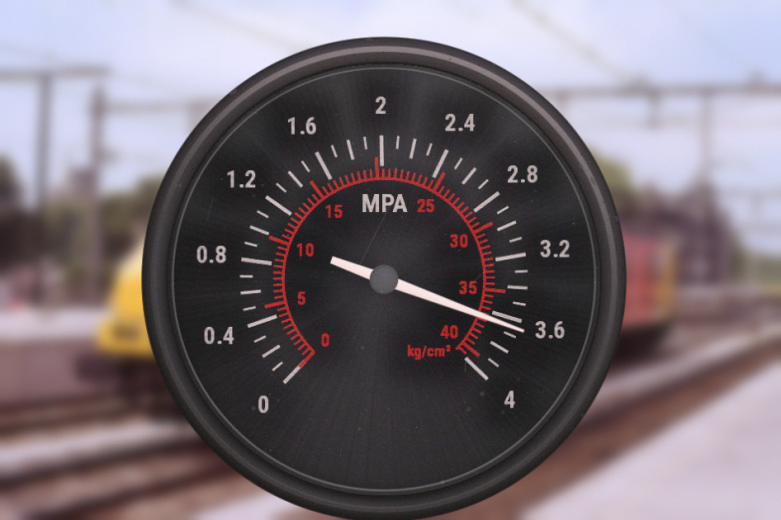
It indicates MPa 3.65
